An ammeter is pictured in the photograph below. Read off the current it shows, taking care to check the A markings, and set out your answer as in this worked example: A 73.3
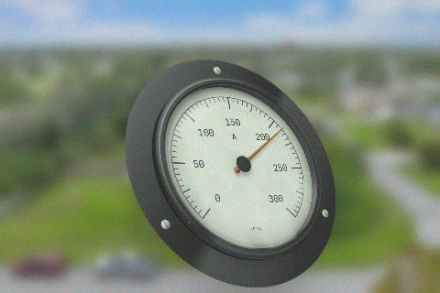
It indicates A 210
